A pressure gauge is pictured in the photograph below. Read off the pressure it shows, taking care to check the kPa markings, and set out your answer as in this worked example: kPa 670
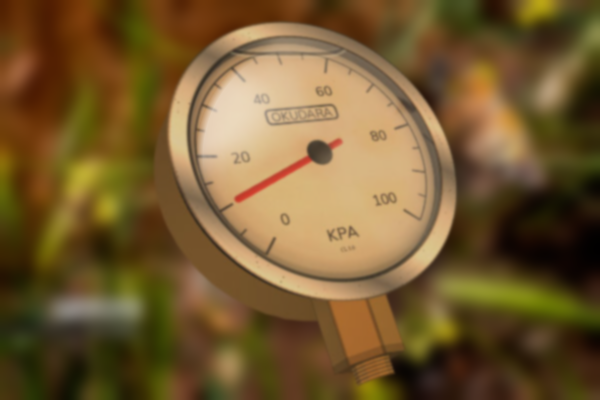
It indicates kPa 10
